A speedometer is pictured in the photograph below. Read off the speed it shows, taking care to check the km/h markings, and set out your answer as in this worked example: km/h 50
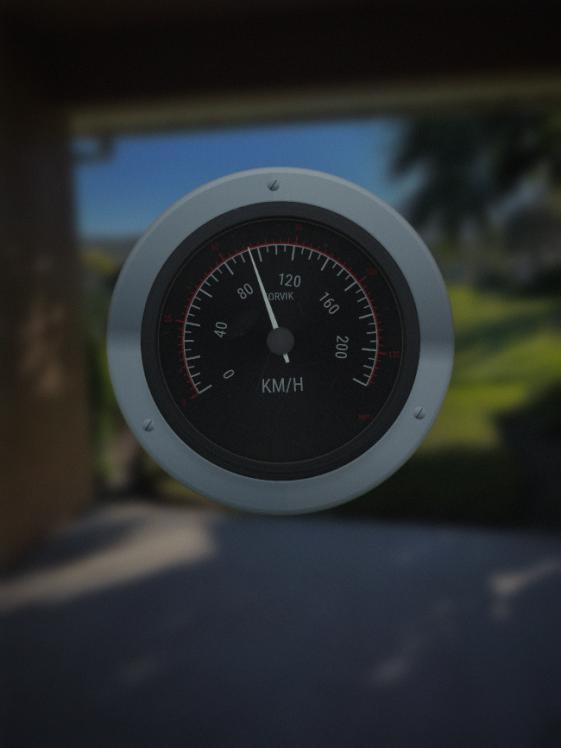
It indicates km/h 95
